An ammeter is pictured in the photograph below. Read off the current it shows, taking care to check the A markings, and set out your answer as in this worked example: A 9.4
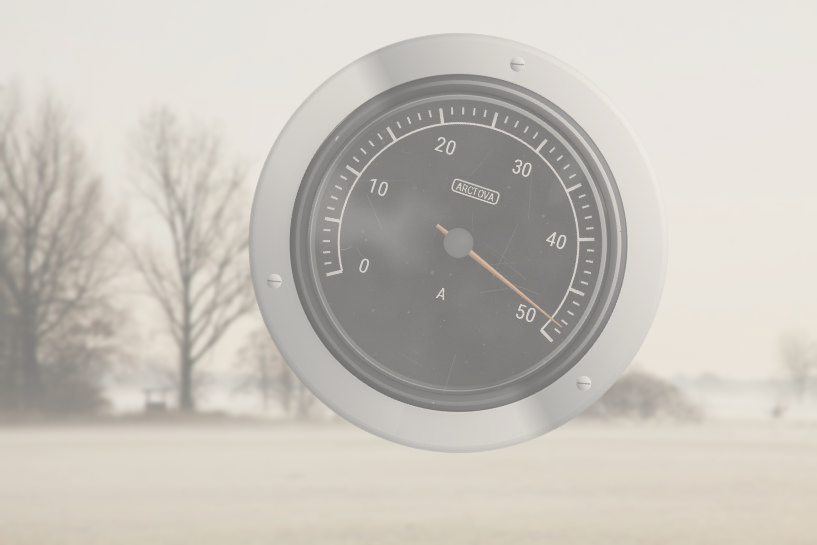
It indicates A 48.5
